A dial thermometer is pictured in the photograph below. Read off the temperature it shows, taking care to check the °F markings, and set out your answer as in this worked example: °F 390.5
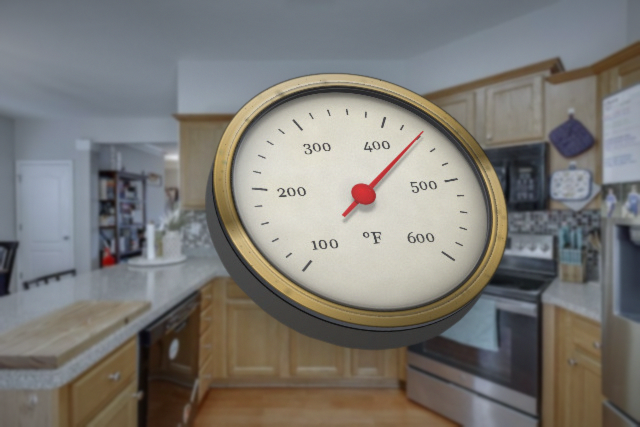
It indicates °F 440
